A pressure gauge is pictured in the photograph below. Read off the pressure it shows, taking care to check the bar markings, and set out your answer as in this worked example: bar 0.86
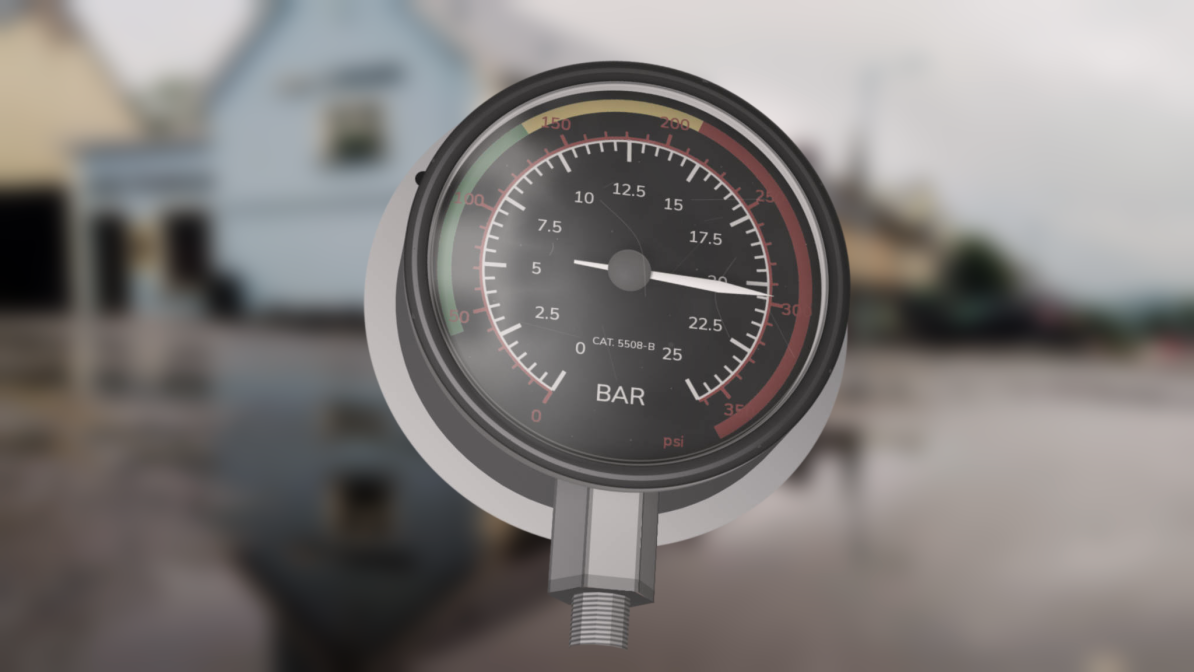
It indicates bar 20.5
